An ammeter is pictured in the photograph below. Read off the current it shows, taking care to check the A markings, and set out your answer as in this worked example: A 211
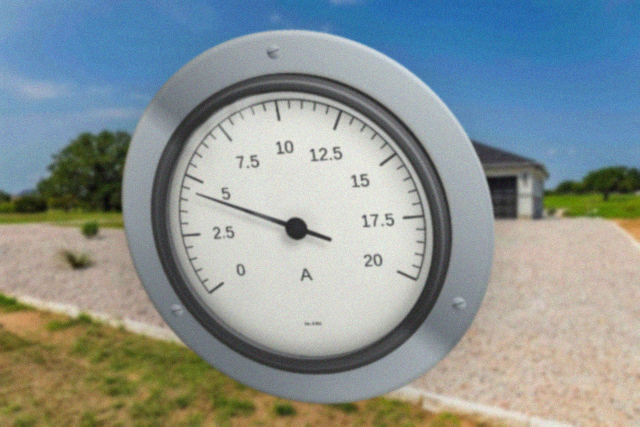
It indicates A 4.5
